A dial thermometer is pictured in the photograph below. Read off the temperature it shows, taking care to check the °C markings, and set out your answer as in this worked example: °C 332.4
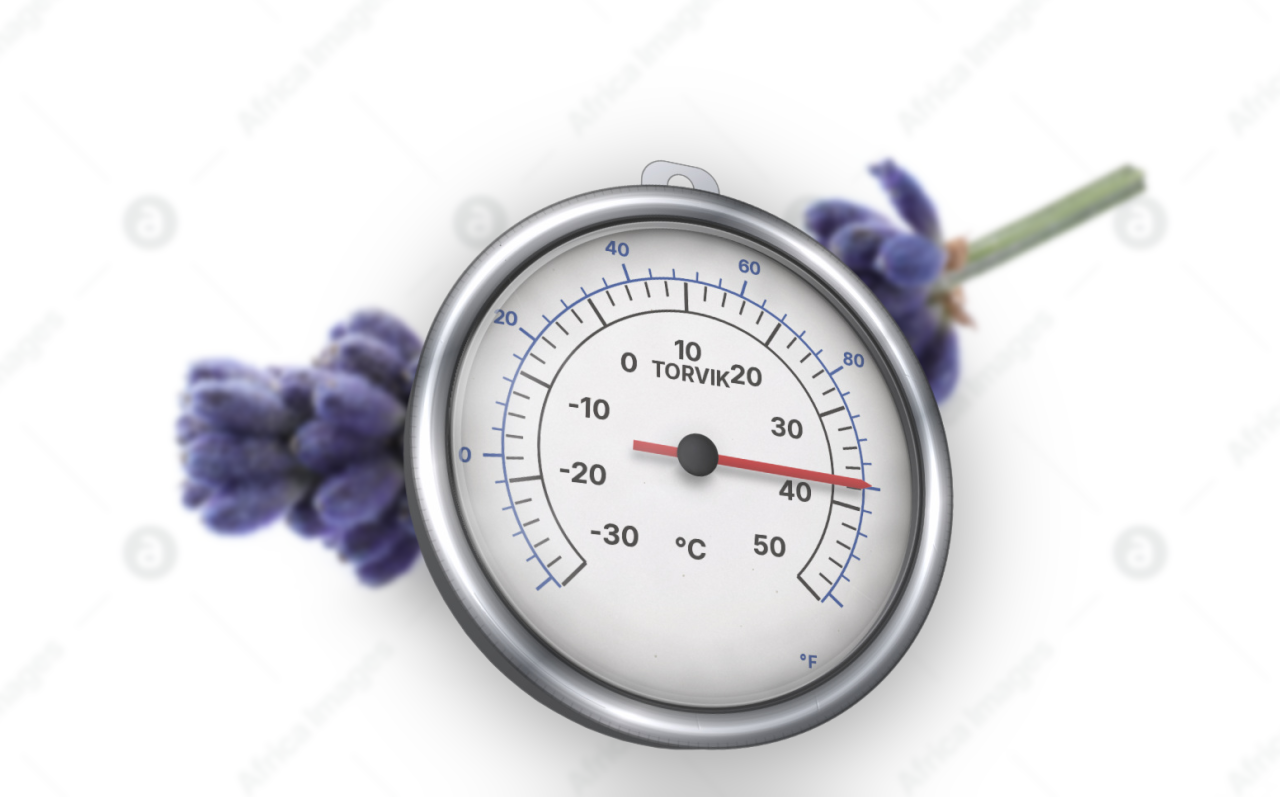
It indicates °C 38
